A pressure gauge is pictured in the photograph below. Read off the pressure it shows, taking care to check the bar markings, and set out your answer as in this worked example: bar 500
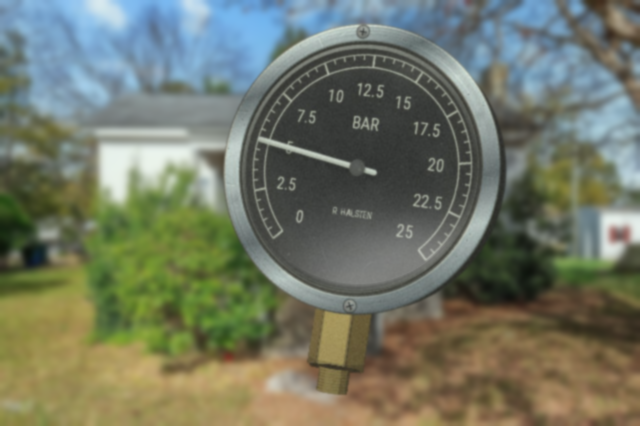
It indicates bar 5
